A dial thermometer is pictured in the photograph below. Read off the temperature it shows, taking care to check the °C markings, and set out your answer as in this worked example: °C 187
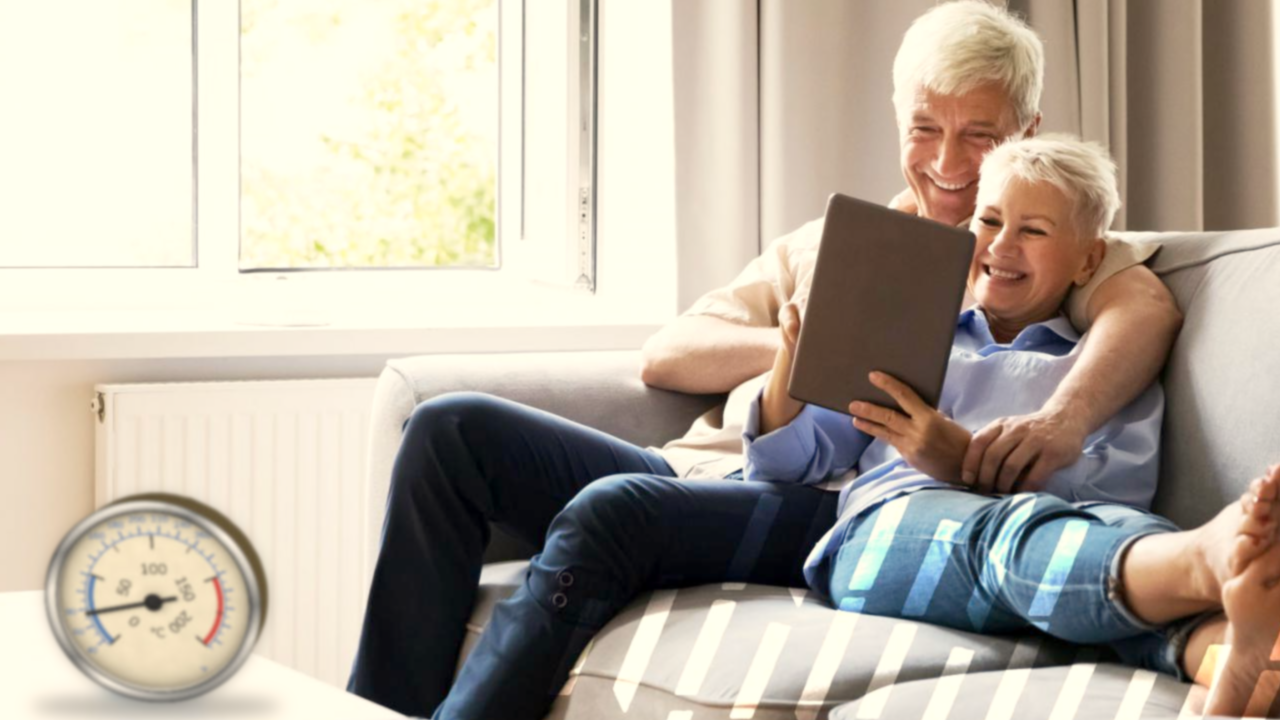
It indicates °C 25
